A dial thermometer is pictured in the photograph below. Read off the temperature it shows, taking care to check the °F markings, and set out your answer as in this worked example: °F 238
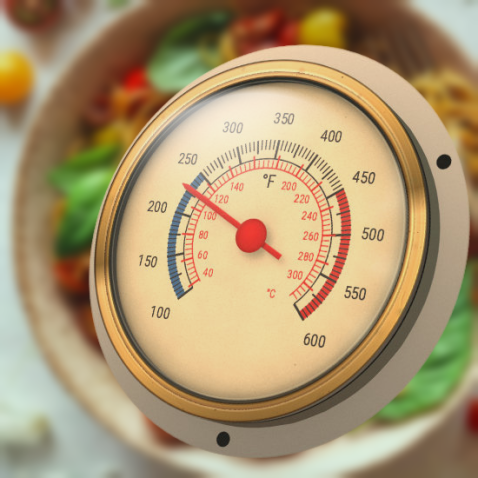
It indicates °F 230
